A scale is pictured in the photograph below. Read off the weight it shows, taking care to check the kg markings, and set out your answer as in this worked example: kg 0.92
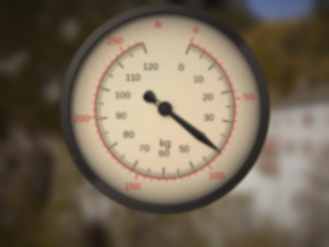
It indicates kg 40
